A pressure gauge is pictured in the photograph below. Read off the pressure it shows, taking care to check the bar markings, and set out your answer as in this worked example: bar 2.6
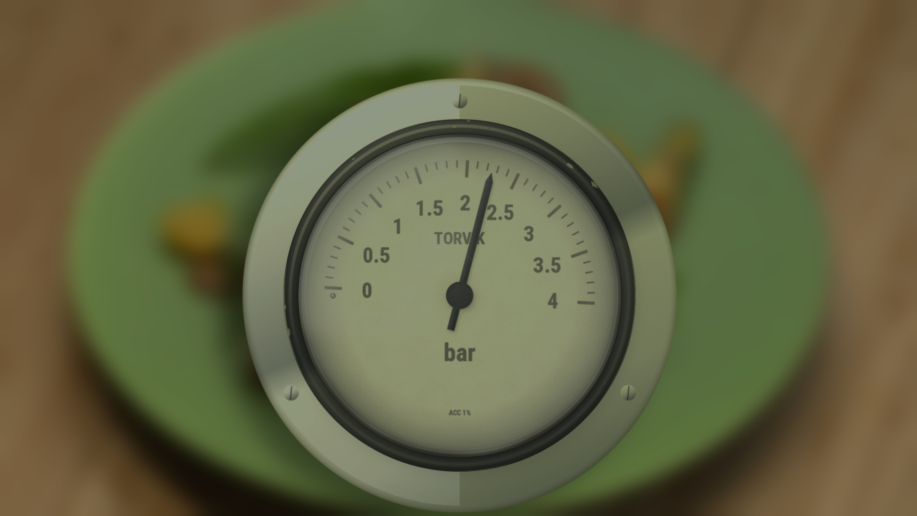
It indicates bar 2.25
